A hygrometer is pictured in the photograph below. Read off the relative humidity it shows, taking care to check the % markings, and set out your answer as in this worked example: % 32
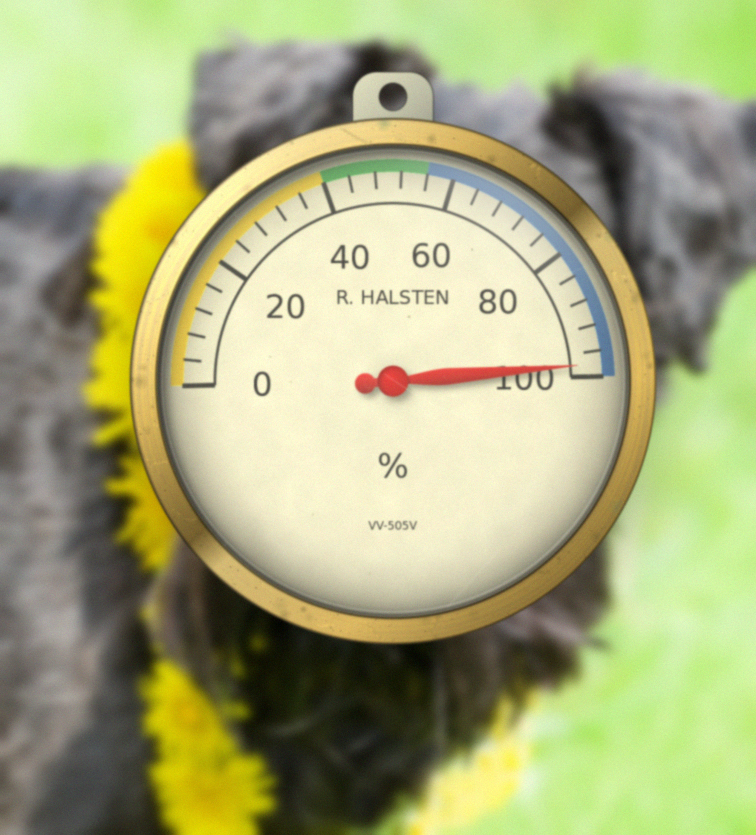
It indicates % 98
